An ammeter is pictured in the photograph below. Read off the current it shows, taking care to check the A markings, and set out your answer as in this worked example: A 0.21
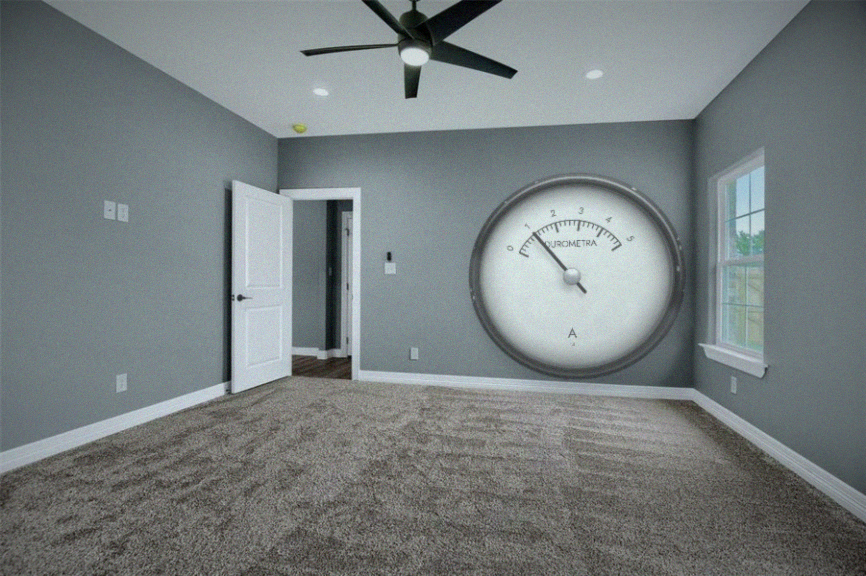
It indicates A 1
